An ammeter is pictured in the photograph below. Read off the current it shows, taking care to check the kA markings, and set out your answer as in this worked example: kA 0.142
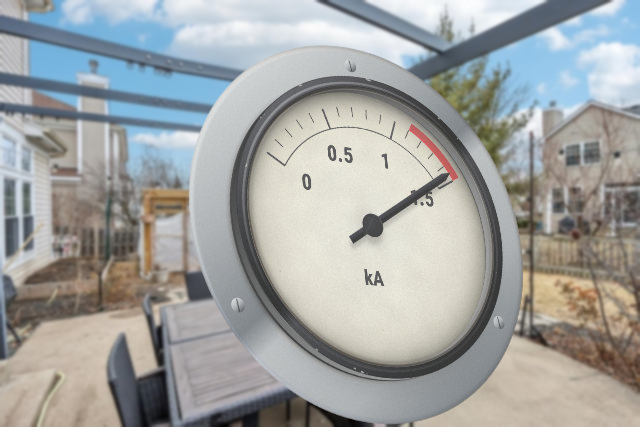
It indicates kA 1.45
